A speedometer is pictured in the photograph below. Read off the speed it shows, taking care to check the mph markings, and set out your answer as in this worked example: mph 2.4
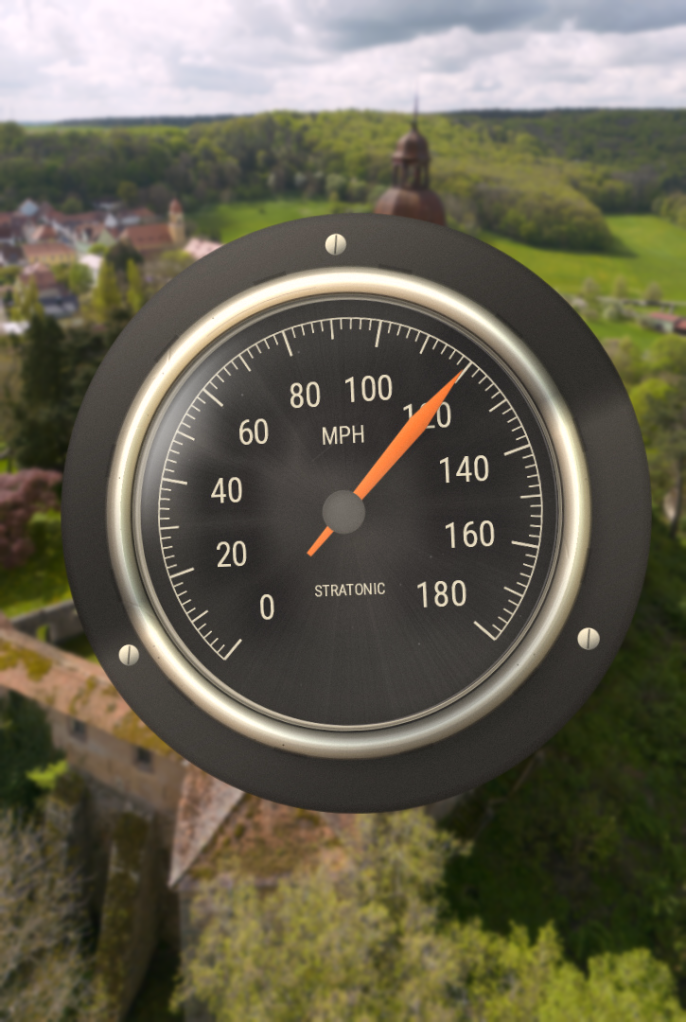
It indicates mph 120
